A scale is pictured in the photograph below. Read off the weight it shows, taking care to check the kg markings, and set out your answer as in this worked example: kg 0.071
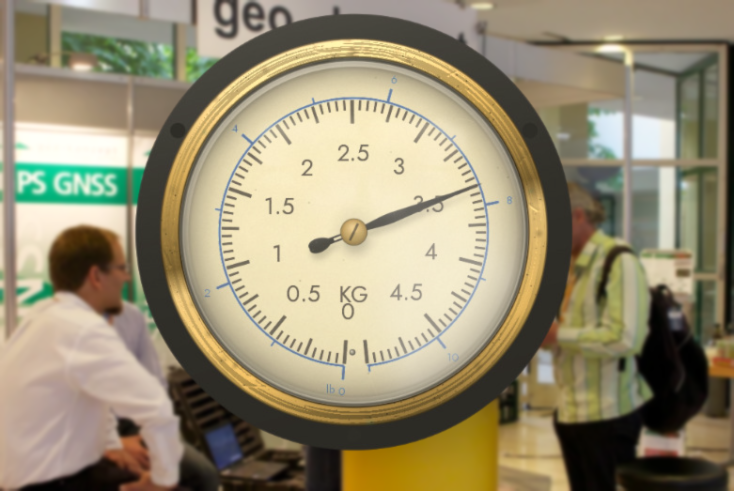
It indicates kg 3.5
